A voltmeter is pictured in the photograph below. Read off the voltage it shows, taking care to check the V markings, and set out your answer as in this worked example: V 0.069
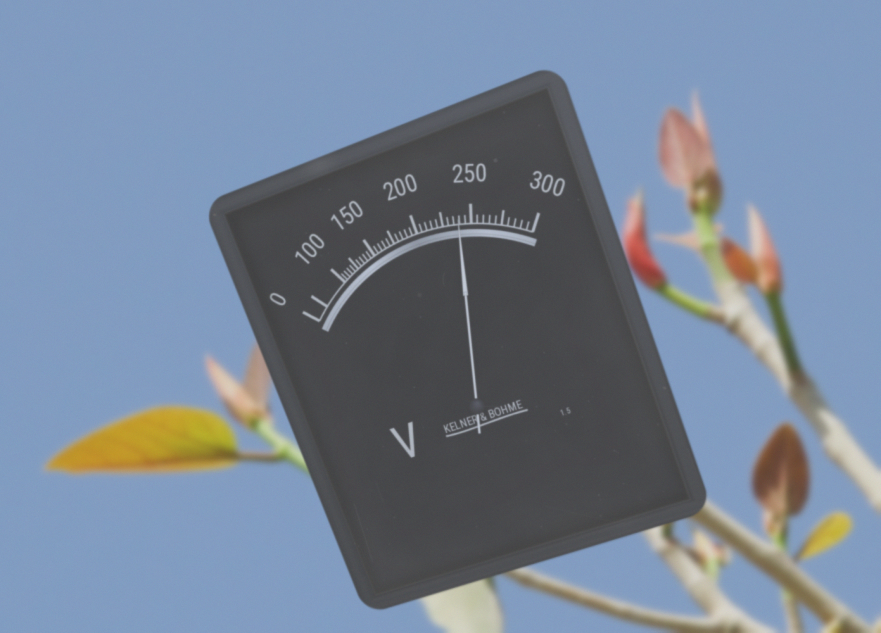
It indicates V 240
